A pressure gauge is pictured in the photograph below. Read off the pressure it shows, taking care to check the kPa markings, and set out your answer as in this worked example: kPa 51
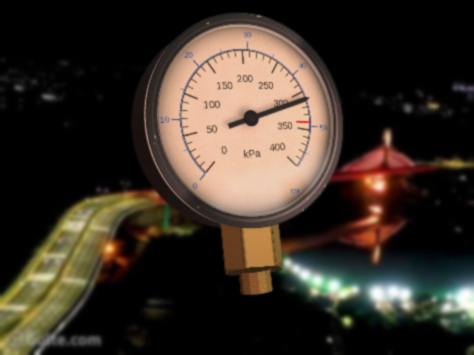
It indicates kPa 310
